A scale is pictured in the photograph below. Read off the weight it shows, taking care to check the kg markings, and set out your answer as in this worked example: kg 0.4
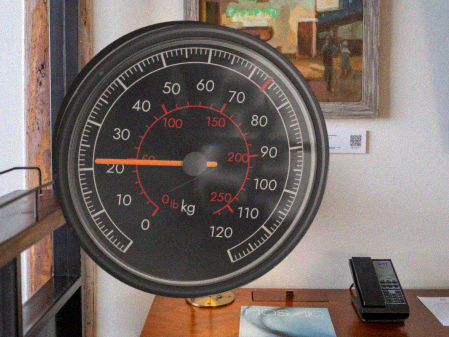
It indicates kg 22
